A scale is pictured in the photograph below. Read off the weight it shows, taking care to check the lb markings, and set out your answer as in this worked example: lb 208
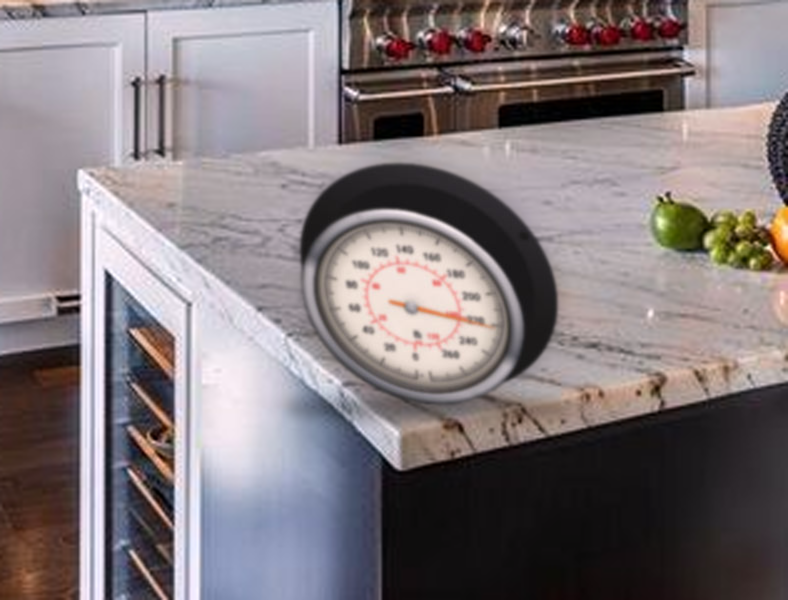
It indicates lb 220
